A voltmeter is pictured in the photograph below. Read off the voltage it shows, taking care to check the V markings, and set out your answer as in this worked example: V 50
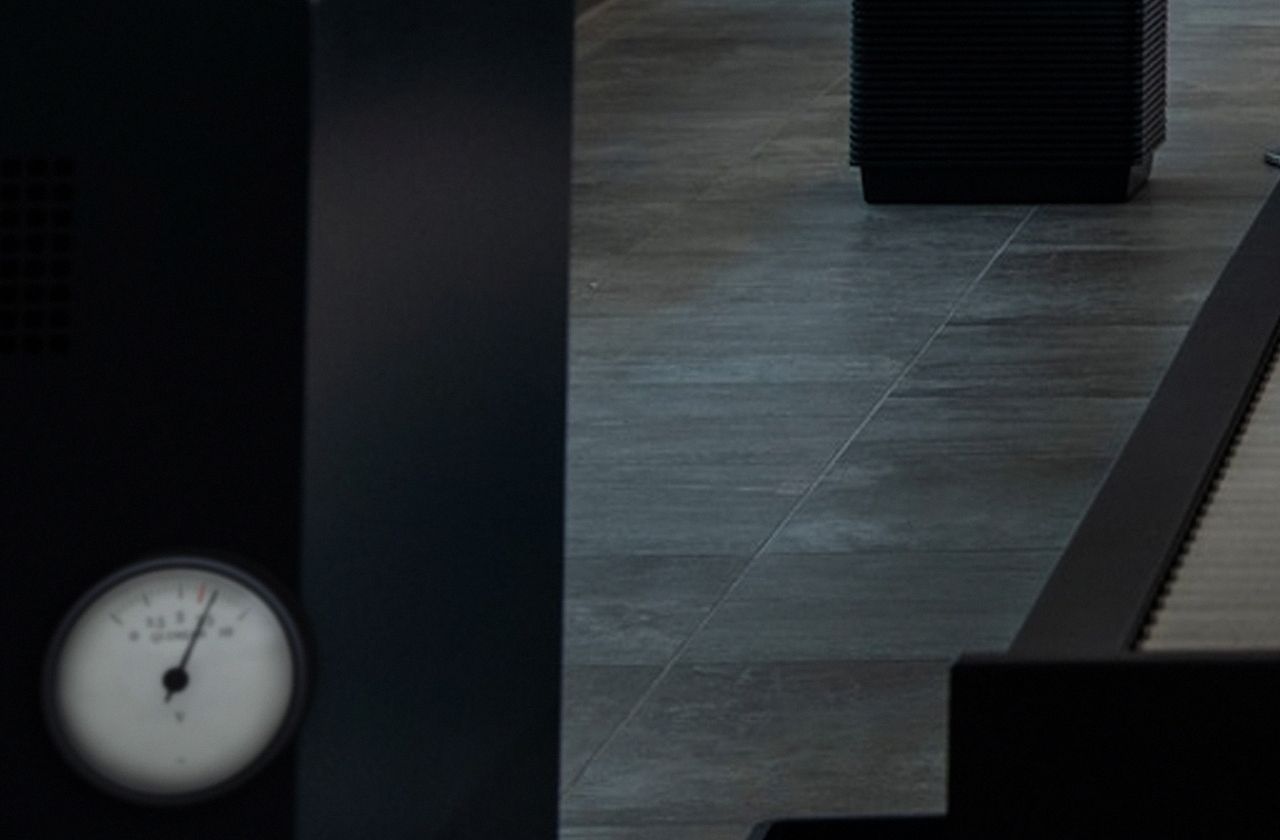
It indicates V 7.5
